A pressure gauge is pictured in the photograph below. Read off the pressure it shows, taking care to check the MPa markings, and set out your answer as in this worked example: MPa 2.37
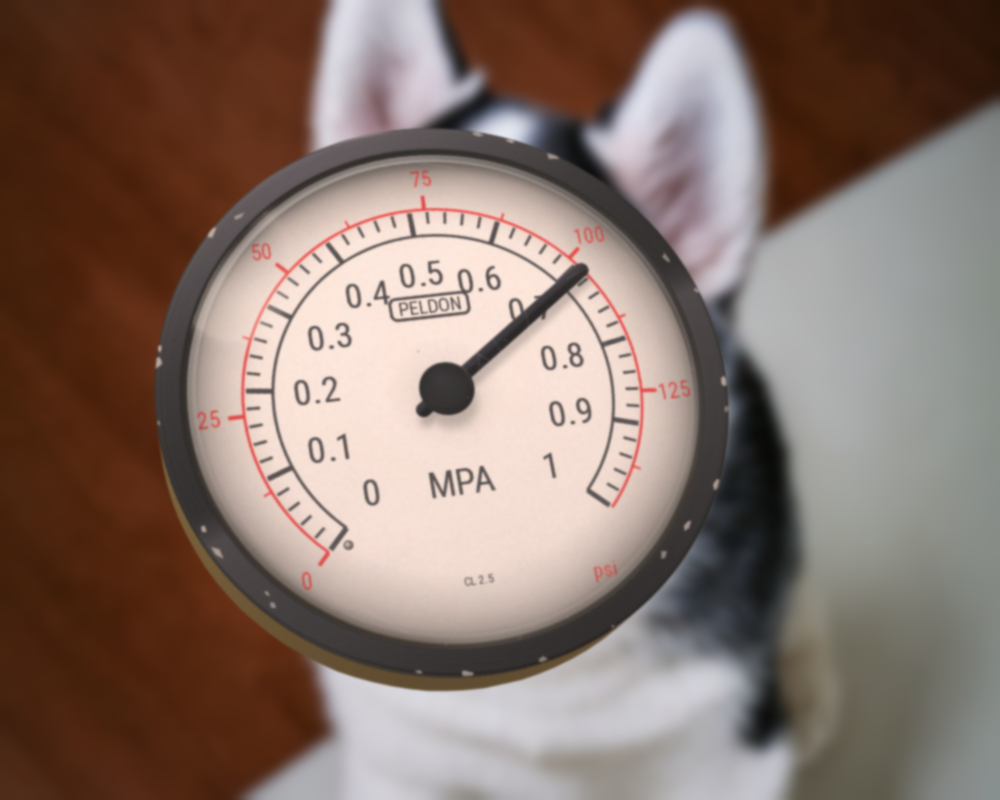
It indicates MPa 0.71
